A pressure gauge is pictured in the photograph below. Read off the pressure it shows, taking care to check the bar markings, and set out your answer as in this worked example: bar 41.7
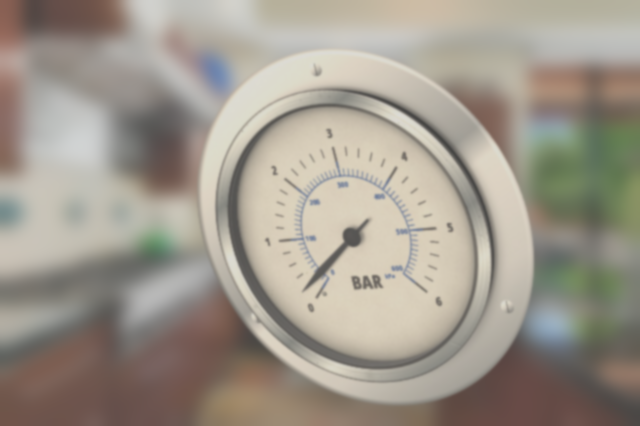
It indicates bar 0.2
